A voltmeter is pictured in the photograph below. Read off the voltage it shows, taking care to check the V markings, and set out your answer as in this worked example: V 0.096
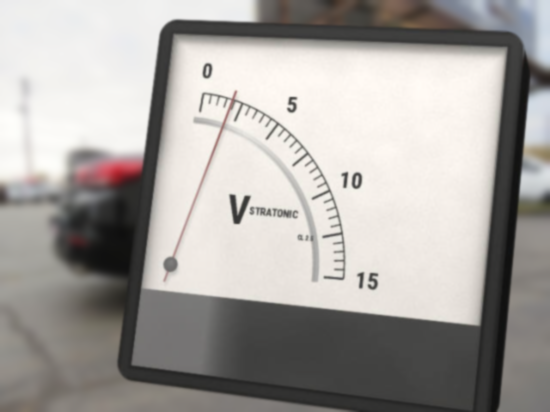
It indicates V 2
